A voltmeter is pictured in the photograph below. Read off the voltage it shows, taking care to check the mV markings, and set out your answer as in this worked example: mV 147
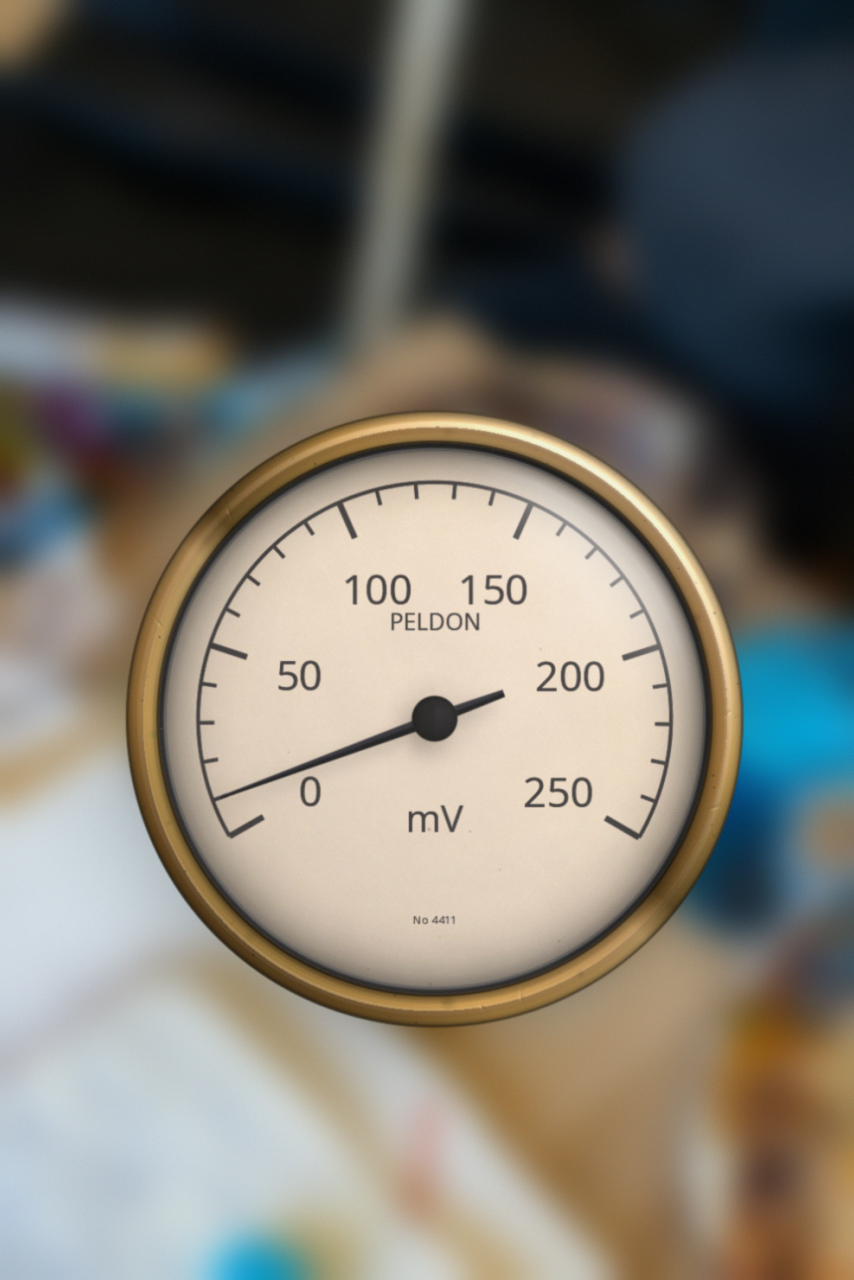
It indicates mV 10
